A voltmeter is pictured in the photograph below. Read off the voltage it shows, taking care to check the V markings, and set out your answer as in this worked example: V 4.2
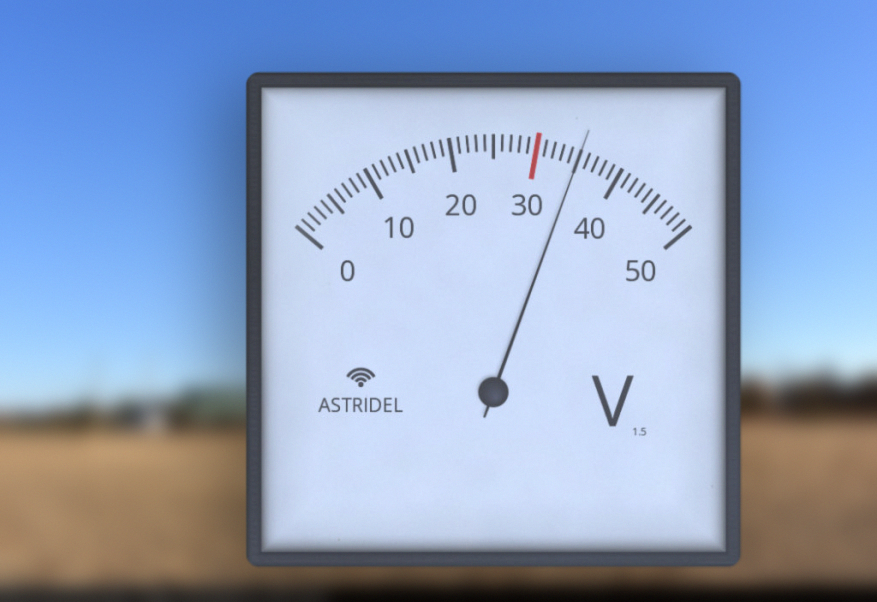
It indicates V 35
